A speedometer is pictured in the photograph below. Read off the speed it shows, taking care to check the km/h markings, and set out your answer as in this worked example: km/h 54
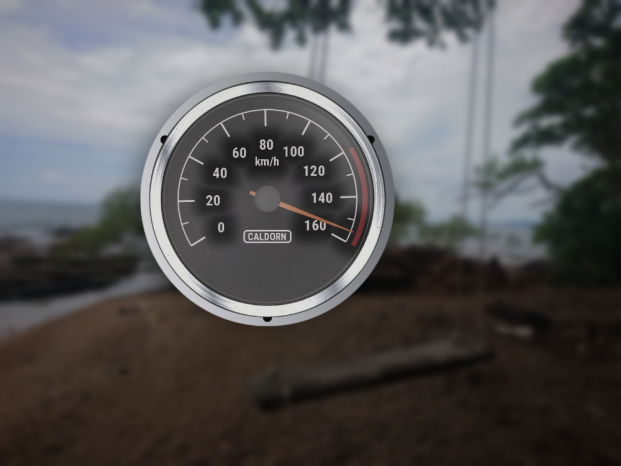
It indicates km/h 155
